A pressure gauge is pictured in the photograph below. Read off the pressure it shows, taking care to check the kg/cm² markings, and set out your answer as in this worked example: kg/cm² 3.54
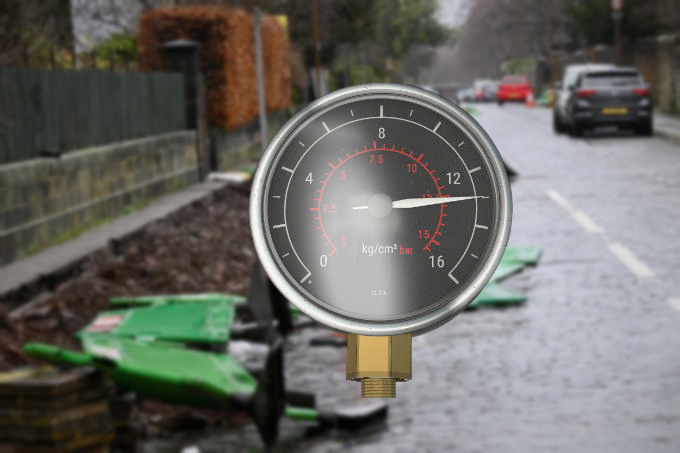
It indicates kg/cm² 13
